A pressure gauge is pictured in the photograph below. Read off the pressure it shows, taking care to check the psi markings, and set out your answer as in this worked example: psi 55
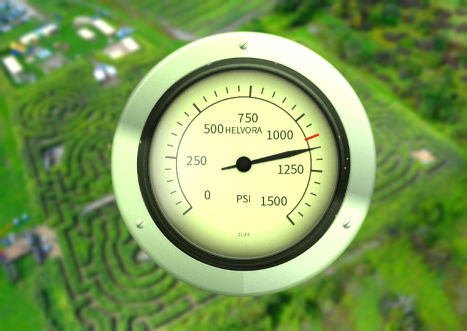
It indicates psi 1150
